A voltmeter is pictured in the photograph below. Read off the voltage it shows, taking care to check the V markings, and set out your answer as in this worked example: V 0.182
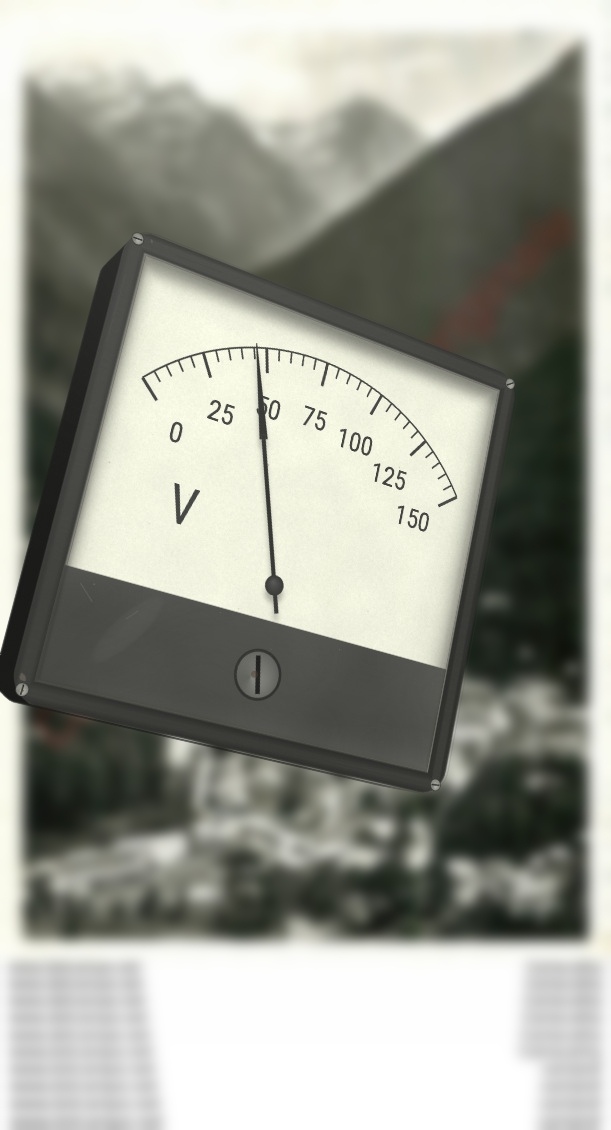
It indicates V 45
